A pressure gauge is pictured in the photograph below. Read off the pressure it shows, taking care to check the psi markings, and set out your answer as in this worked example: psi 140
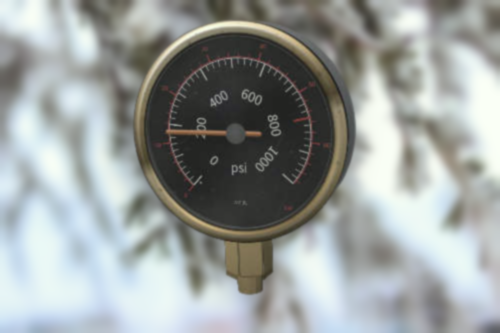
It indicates psi 180
